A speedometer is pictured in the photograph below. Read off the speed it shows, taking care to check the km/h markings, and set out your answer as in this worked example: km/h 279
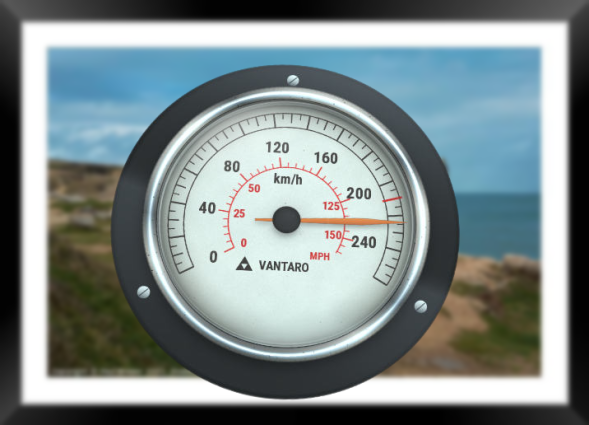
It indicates km/h 225
